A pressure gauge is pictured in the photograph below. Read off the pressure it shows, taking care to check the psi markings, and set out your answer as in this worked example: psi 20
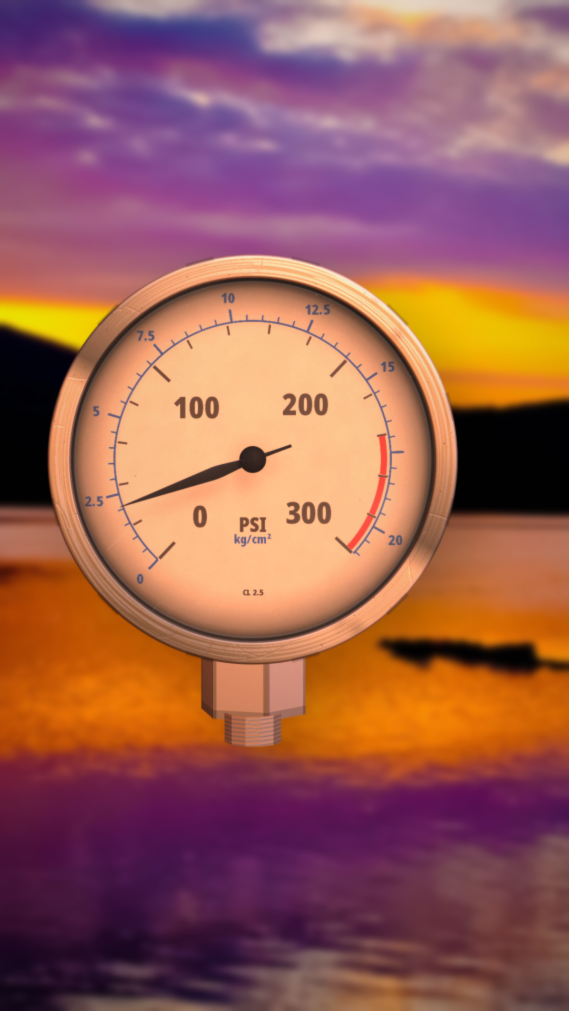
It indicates psi 30
